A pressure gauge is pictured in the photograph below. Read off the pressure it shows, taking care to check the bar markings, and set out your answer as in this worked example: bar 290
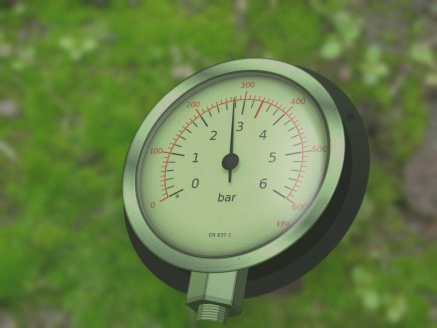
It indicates bar 2.8
